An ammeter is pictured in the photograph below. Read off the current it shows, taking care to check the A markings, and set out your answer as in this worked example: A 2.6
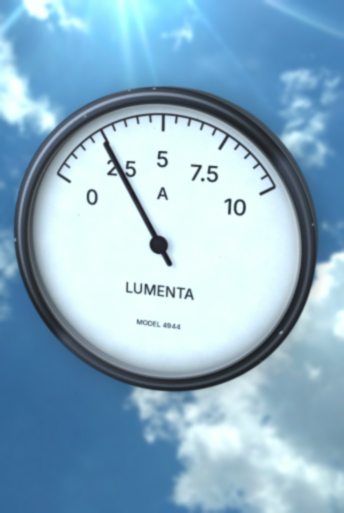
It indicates A 2.5
